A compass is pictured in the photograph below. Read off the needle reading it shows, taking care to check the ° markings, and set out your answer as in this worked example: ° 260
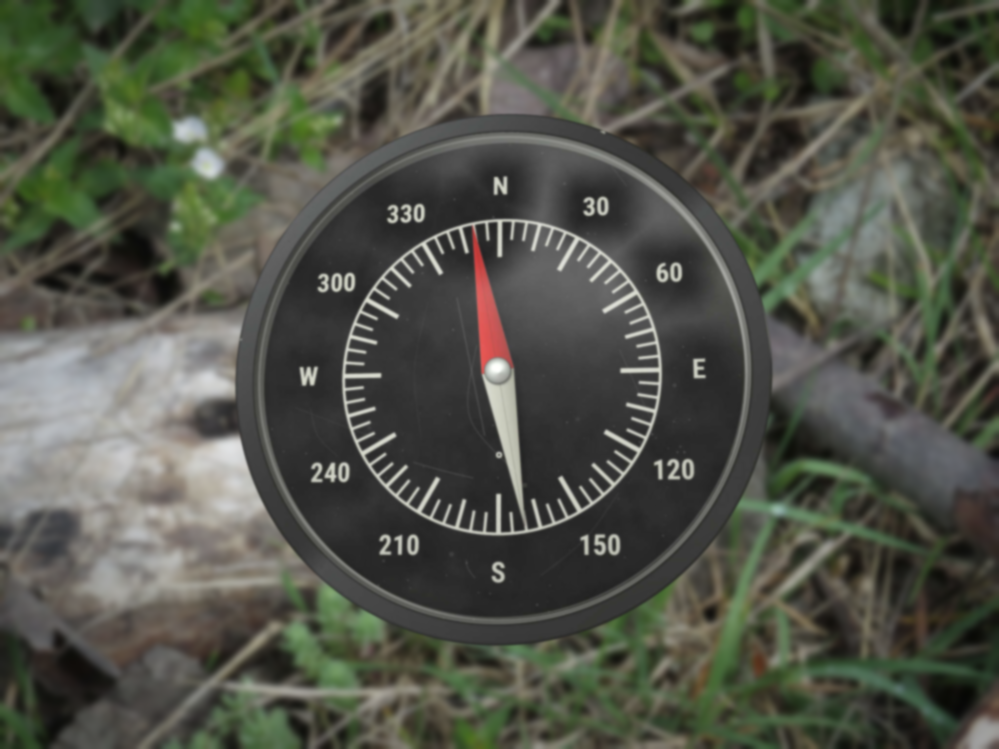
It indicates ° 350
